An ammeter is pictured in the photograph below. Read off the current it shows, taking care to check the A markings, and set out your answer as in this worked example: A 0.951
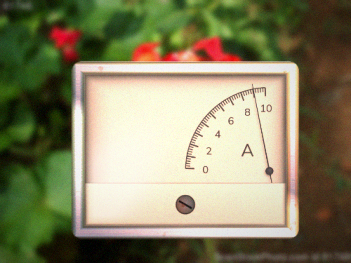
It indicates A 9
